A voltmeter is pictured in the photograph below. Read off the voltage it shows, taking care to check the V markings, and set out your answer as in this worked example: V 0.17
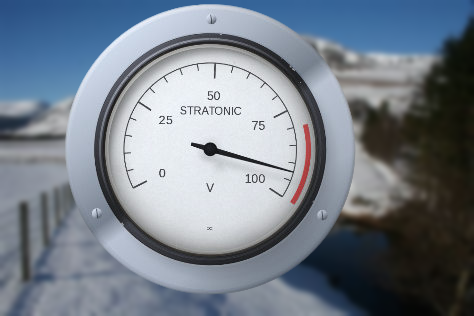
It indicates V 92.5
